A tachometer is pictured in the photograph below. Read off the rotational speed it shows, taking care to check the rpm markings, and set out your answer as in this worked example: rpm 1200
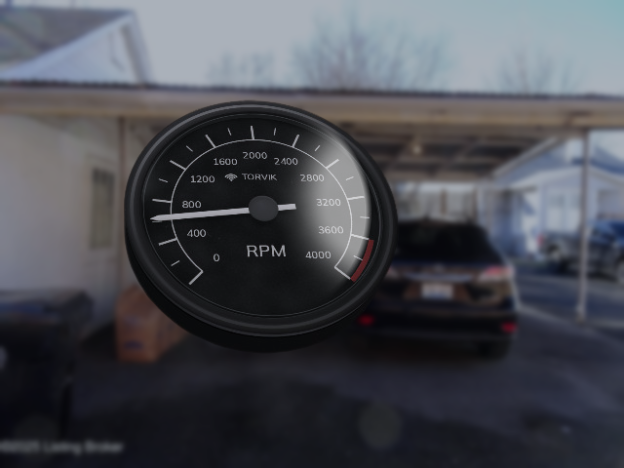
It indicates rpm 600
